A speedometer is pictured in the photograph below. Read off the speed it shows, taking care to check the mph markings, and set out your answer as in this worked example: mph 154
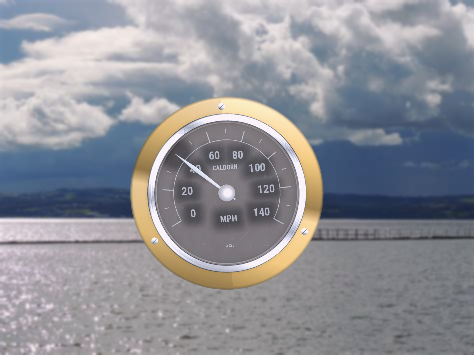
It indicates mph 40
